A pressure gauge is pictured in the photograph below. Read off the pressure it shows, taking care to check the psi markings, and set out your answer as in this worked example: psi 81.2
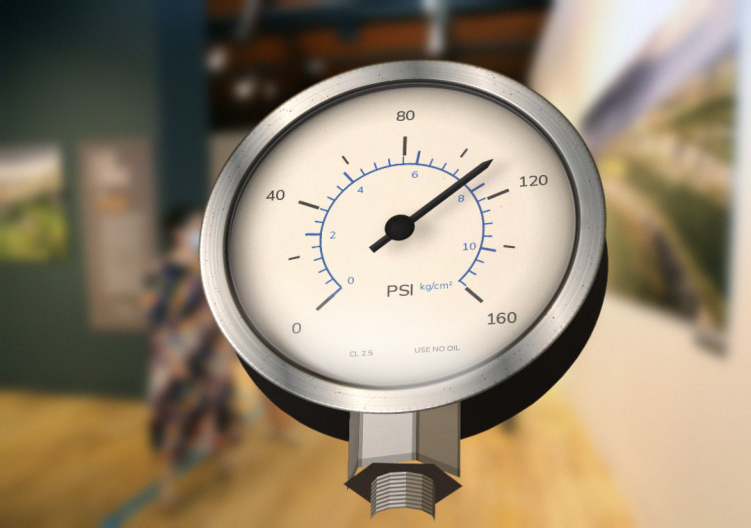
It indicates psi 110
